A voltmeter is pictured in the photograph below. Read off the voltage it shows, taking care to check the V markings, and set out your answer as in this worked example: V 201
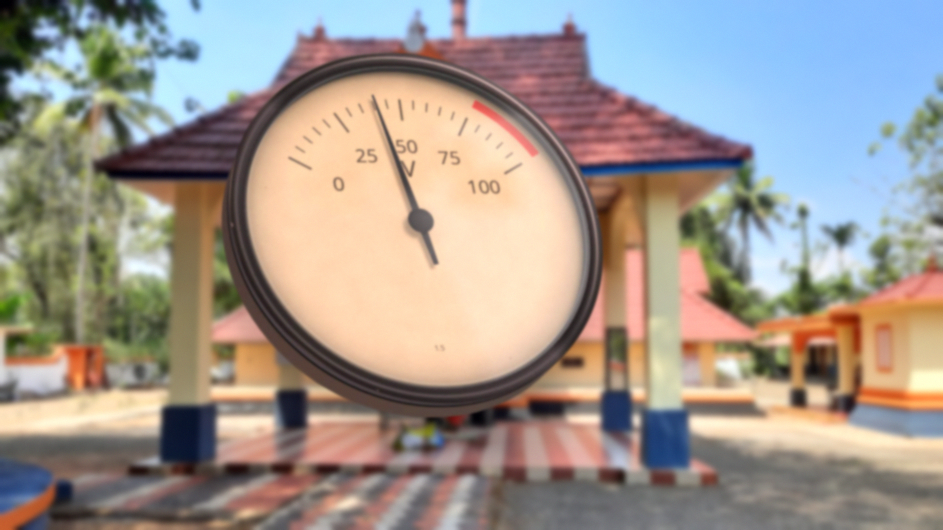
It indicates V 40
